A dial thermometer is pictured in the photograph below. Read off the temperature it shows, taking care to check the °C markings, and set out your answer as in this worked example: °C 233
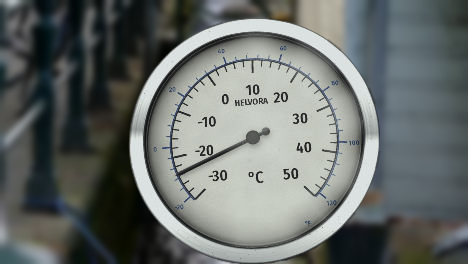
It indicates °C -24
